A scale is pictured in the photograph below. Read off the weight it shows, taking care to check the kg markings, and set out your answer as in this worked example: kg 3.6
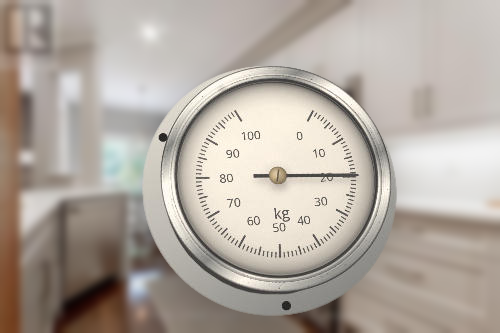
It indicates kg 20
